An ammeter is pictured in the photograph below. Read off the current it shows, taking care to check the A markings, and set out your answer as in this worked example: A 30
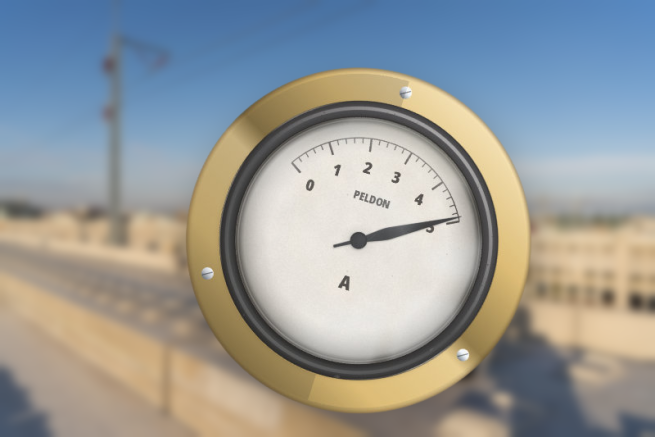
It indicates A 4.9
